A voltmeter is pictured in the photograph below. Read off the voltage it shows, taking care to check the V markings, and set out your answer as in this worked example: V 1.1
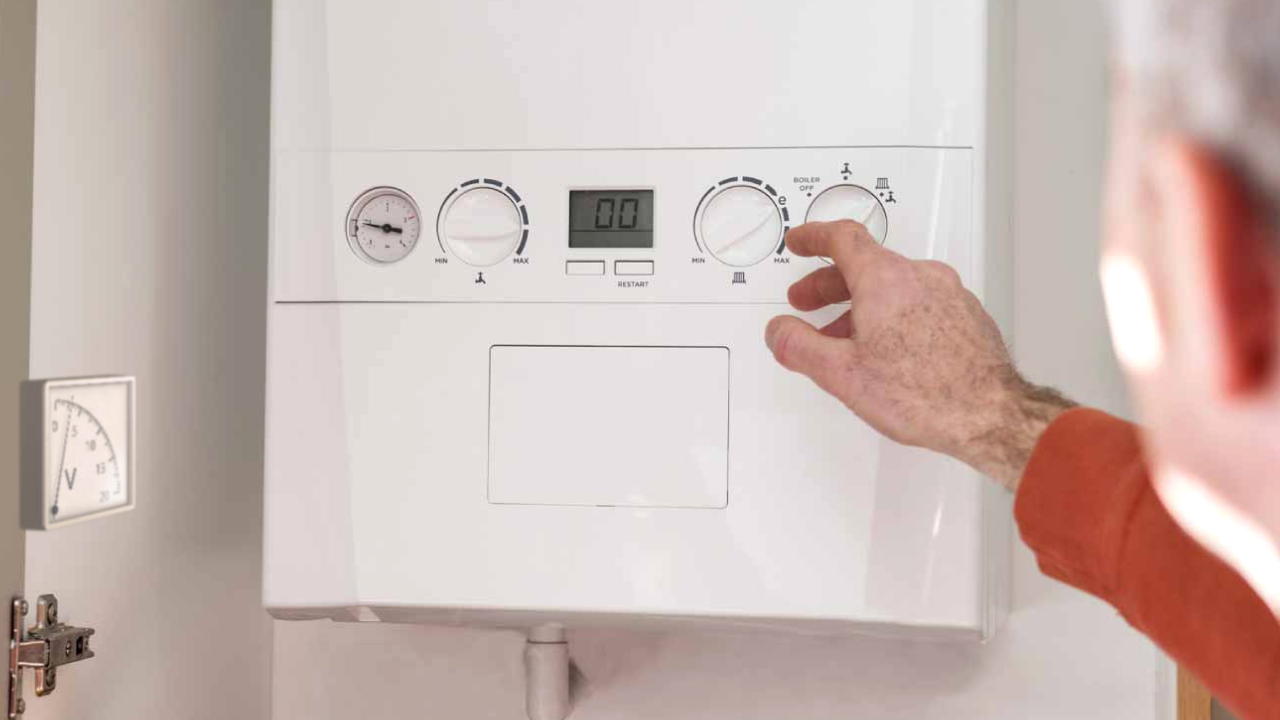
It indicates V 2.5
